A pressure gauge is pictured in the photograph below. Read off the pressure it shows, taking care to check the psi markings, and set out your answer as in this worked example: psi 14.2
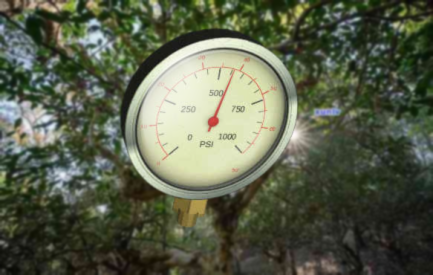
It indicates psi 550
